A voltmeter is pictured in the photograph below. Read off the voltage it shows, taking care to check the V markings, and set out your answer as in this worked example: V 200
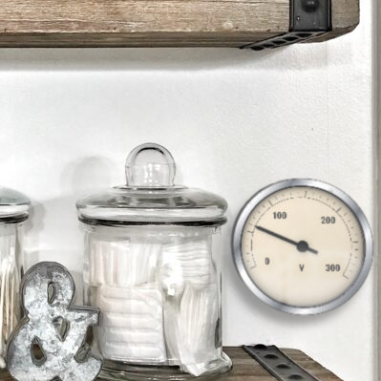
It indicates V 60
